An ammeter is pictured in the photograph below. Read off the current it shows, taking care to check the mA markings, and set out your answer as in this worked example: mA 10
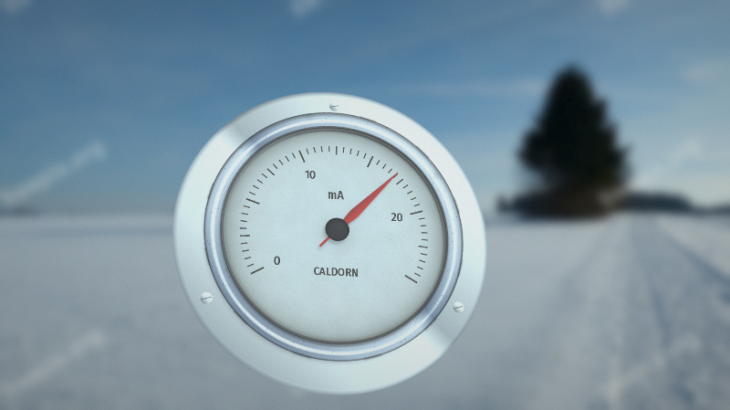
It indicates mA 17
